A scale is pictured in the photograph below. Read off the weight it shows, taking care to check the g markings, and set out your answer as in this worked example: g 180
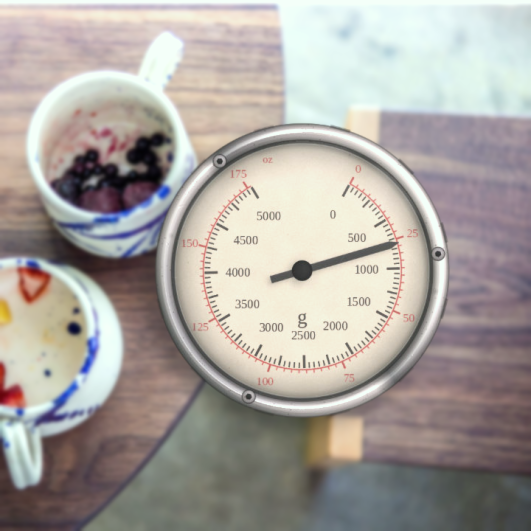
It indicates g 750
